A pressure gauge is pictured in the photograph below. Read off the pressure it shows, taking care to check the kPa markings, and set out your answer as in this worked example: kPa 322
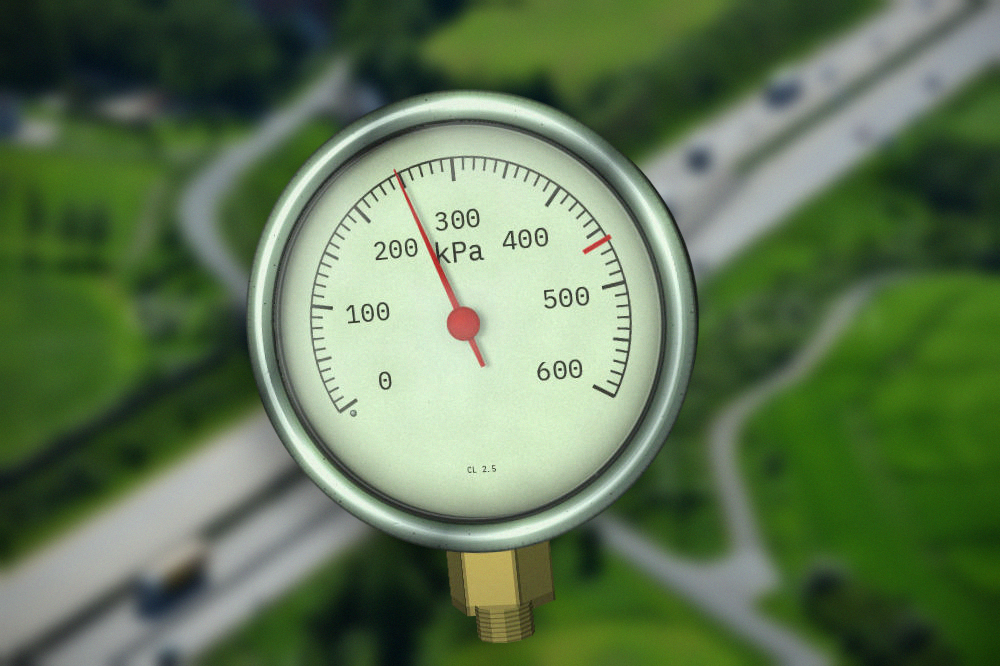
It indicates kPa 250
